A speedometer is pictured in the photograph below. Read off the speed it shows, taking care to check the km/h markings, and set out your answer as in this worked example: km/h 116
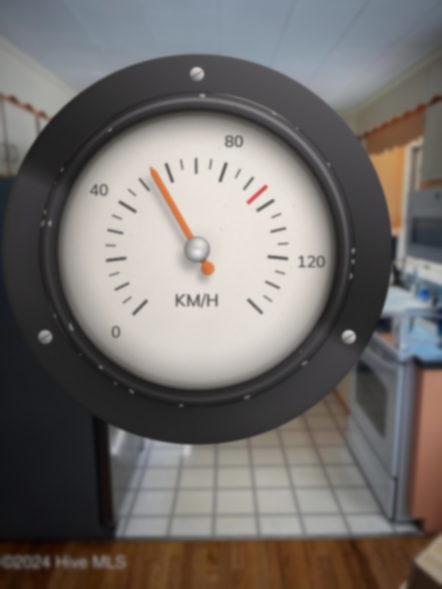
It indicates km/h 55
